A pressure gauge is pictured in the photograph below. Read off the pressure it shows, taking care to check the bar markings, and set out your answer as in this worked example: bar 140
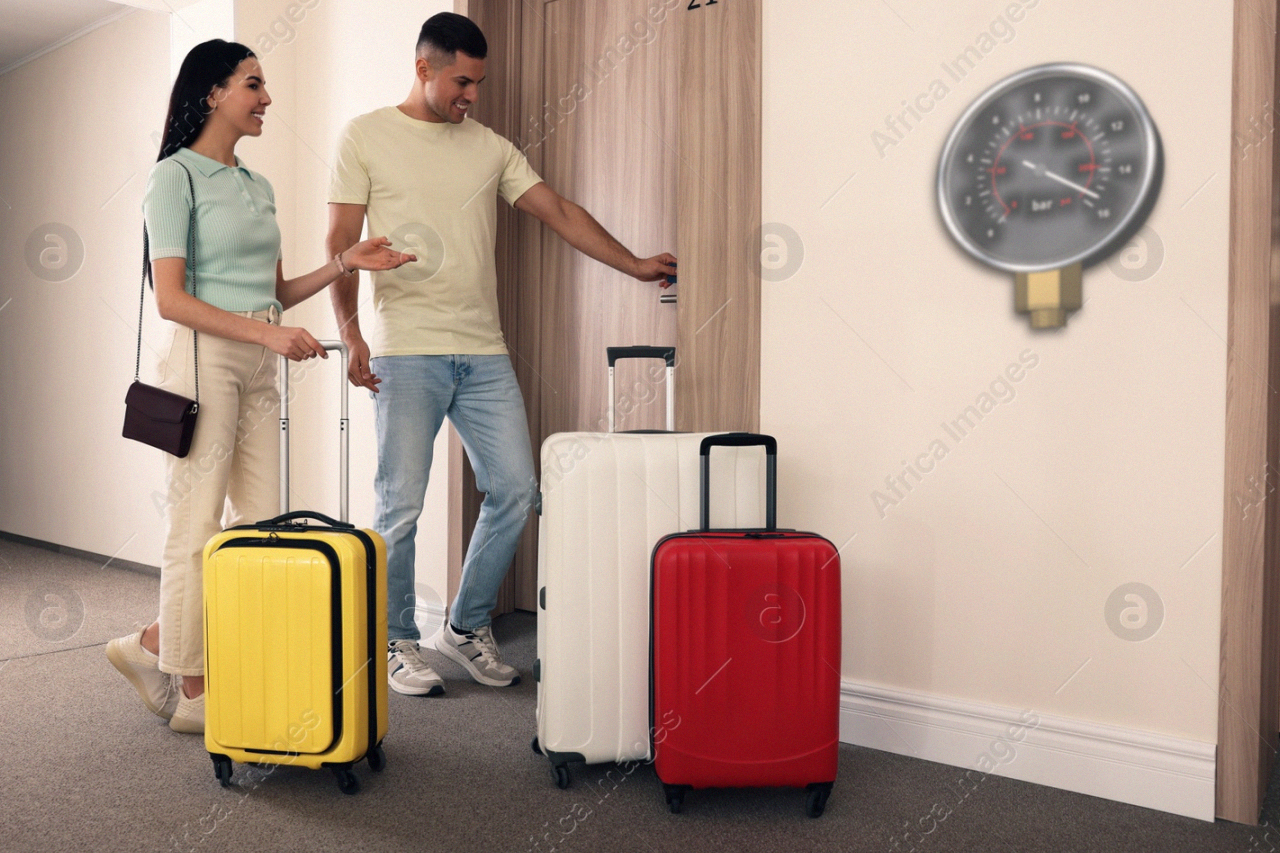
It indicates bar 15.5
